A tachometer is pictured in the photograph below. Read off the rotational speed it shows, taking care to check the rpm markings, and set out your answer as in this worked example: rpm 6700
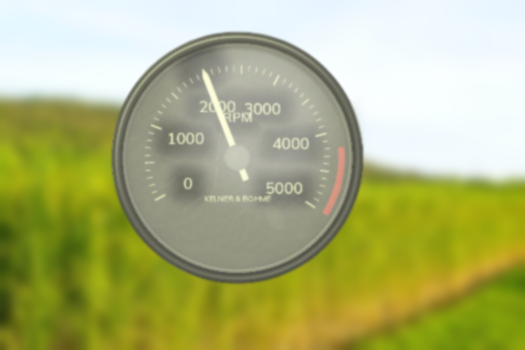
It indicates rpm 2000
